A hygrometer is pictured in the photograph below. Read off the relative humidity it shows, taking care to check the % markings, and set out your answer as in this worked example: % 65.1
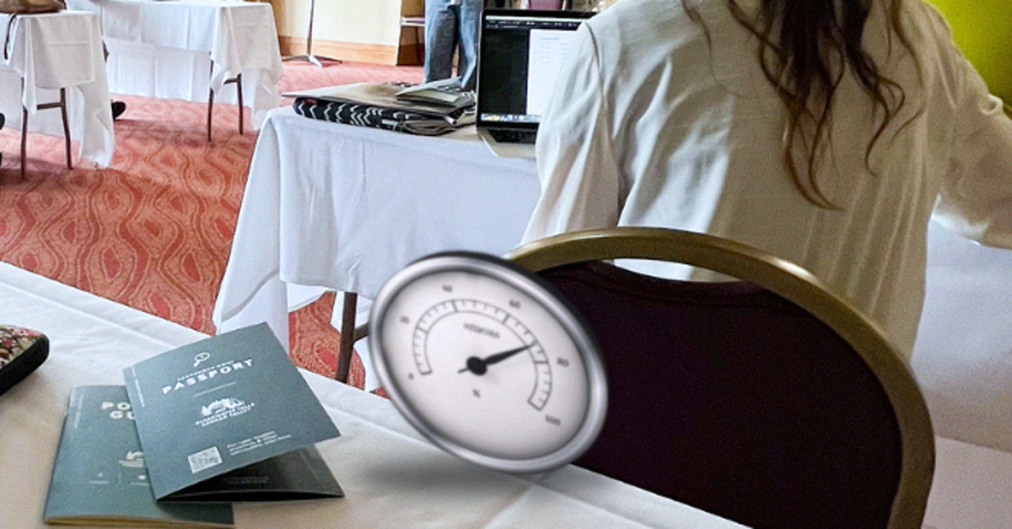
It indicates % 72
